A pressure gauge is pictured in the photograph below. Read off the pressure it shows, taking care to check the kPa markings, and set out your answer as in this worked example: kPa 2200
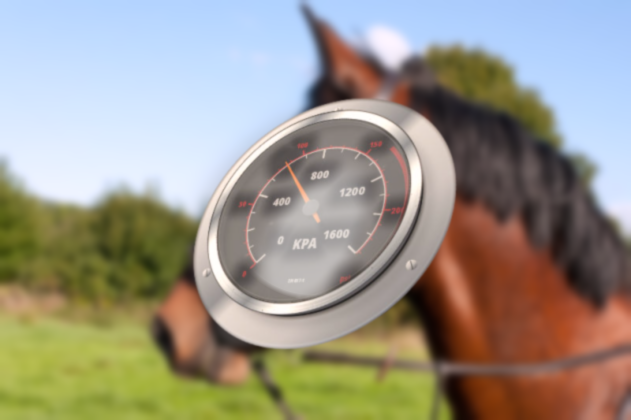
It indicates kPa 600
